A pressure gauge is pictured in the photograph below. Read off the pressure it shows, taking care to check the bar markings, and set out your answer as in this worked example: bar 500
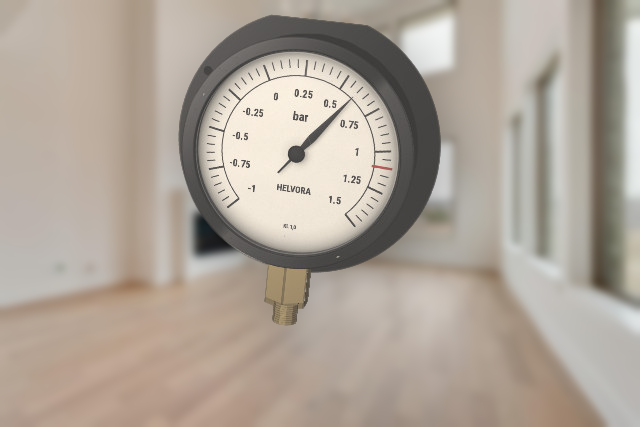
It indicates bar 0.6
